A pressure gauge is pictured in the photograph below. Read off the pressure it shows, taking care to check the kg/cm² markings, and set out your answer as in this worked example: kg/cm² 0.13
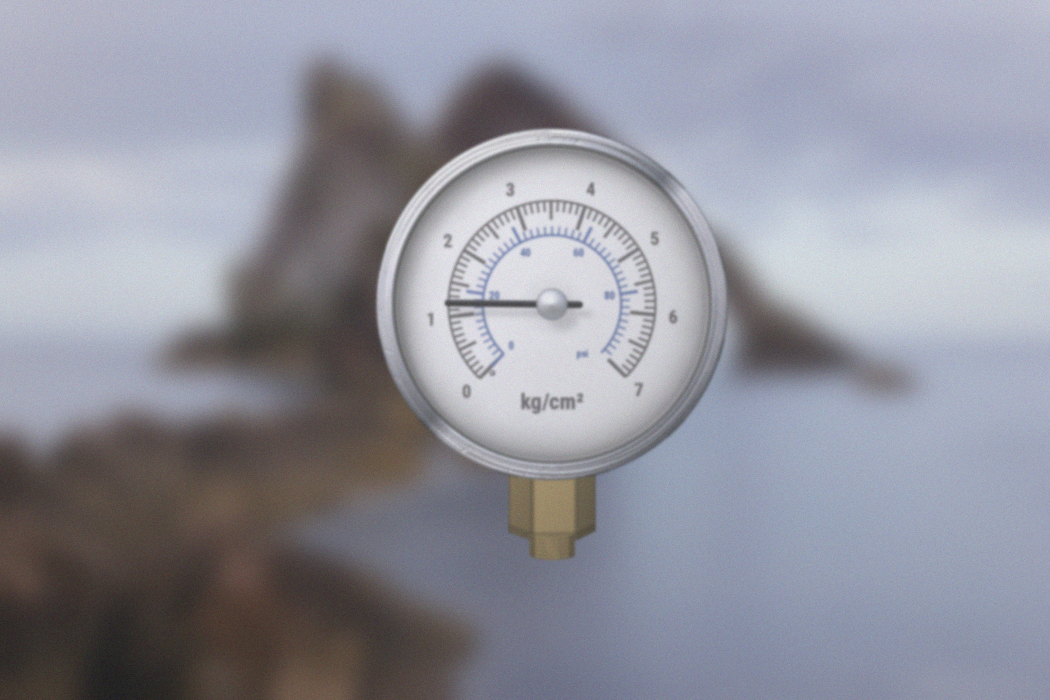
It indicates kg/cm² 1.2
